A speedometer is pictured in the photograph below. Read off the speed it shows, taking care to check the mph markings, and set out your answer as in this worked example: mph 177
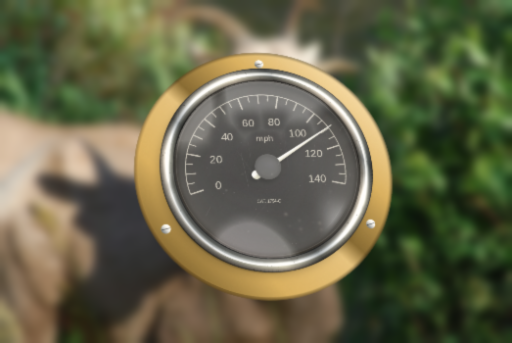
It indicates mph 110
